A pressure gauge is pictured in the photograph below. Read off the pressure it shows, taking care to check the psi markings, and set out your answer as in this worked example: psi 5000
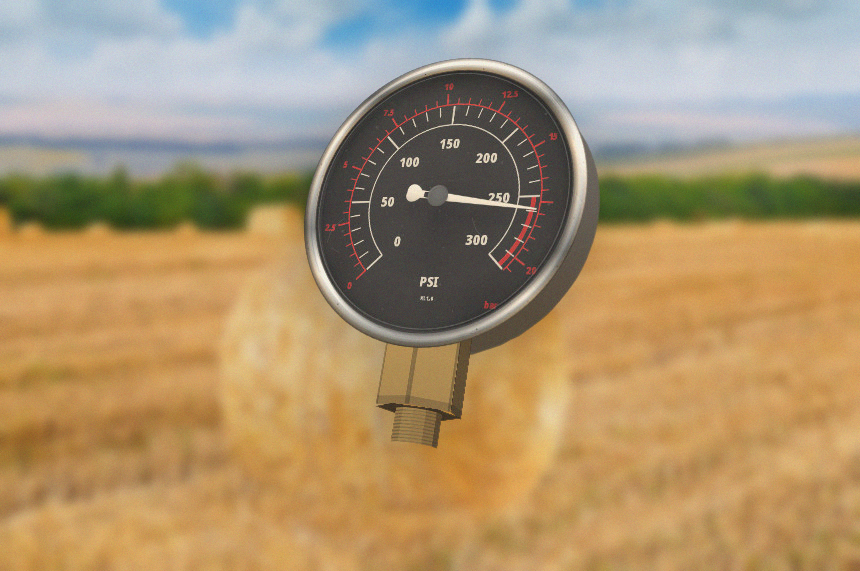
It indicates psi 260
